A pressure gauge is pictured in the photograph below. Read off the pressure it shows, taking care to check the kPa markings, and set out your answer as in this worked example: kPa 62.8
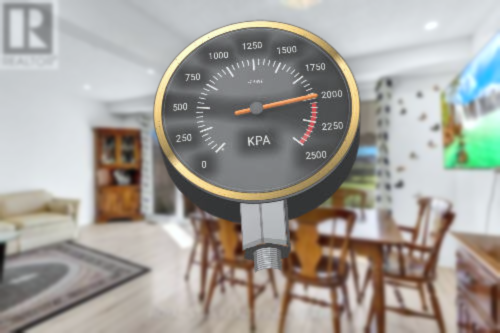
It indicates kPa 2000
